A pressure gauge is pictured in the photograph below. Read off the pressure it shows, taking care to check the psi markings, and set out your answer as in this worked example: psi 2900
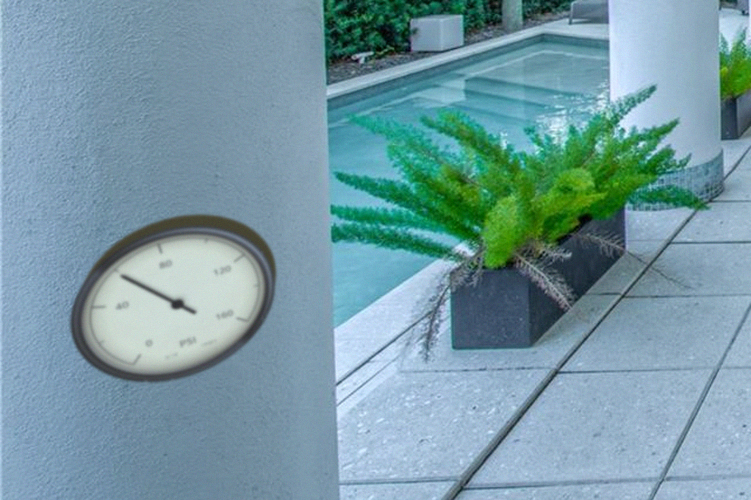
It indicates psi 60
